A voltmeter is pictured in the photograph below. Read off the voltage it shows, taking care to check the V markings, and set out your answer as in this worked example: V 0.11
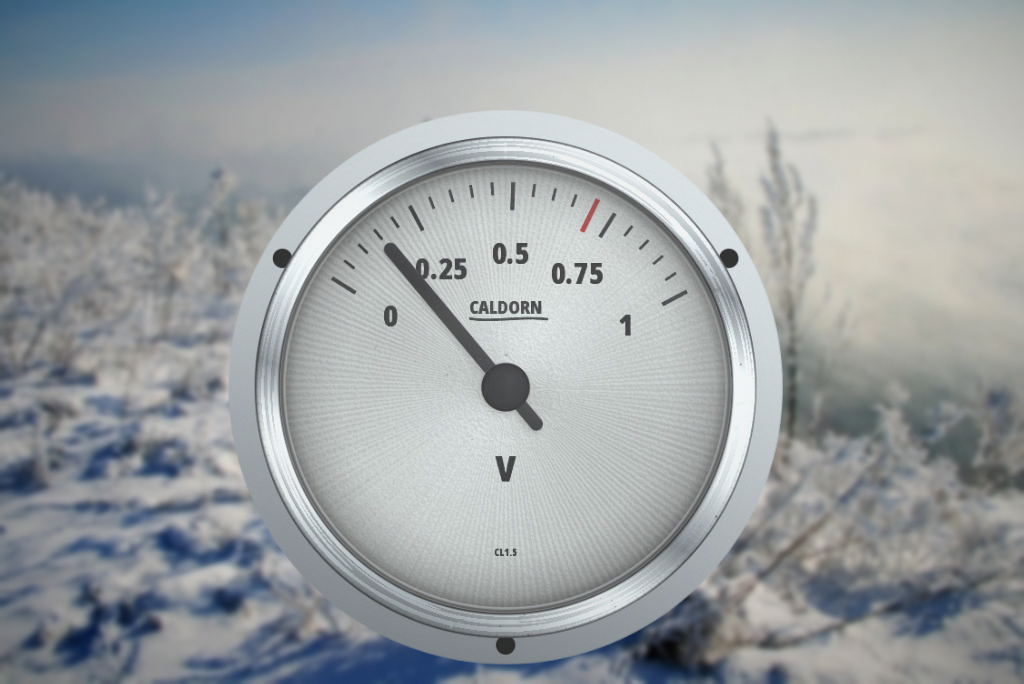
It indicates V 0.15
